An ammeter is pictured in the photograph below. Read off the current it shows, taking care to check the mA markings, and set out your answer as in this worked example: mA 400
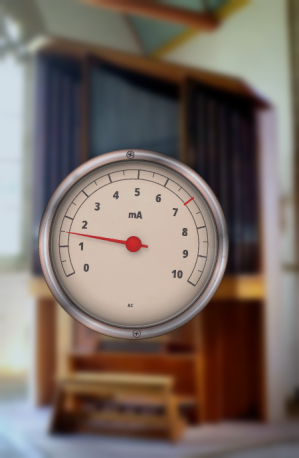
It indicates mA 1.5
